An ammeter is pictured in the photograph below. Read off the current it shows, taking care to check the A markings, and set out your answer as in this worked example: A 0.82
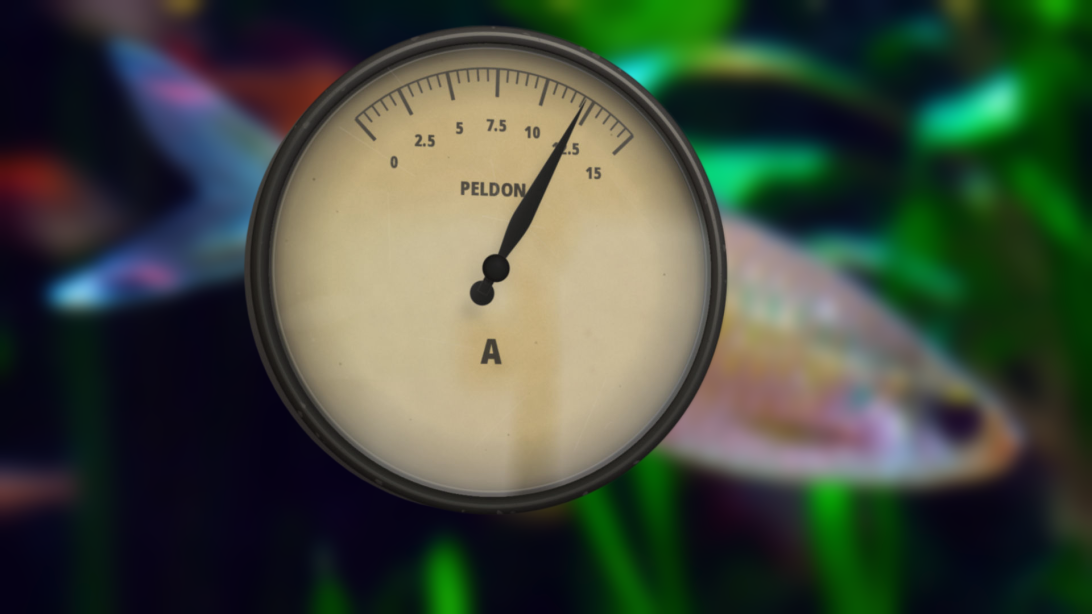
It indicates A 12
